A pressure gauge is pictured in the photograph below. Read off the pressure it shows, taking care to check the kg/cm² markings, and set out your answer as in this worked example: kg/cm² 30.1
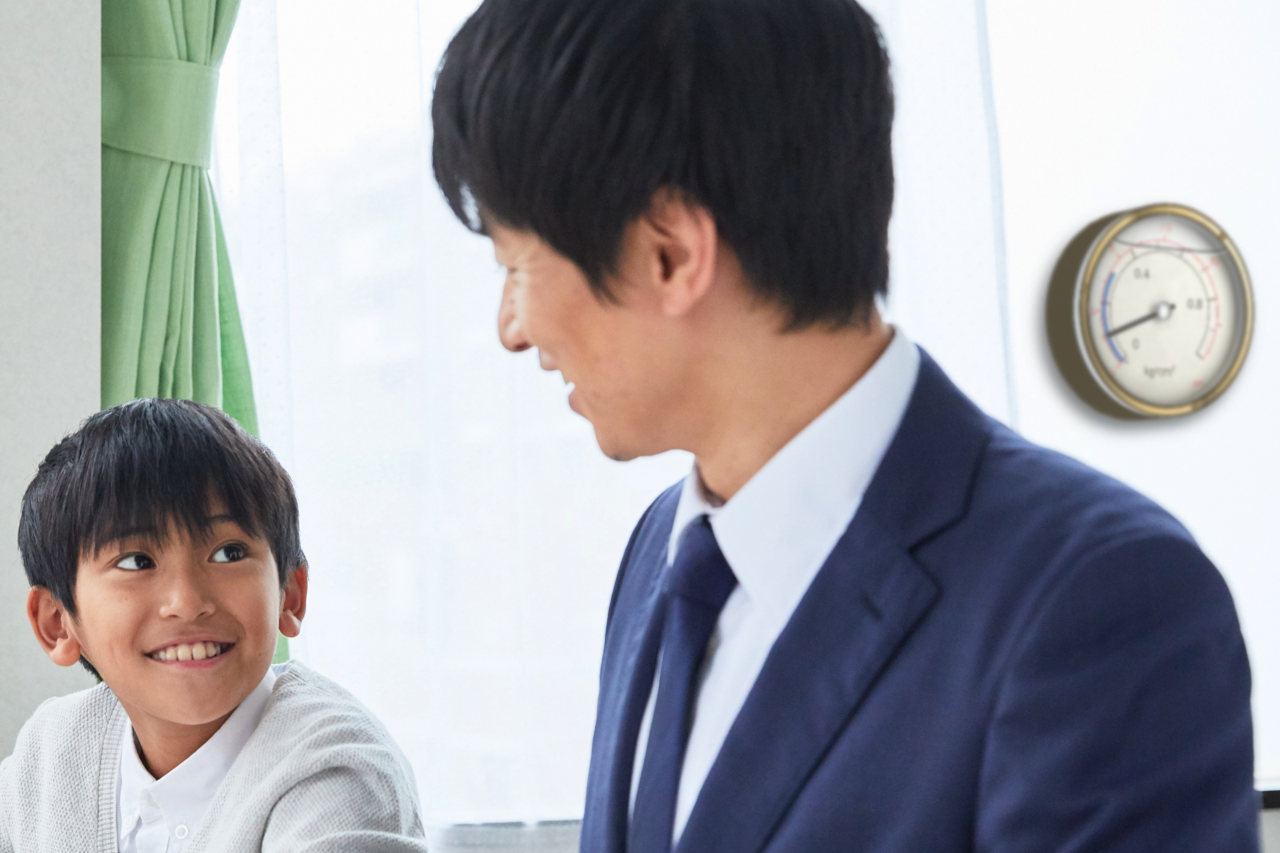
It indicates kg/cm² 0.1
